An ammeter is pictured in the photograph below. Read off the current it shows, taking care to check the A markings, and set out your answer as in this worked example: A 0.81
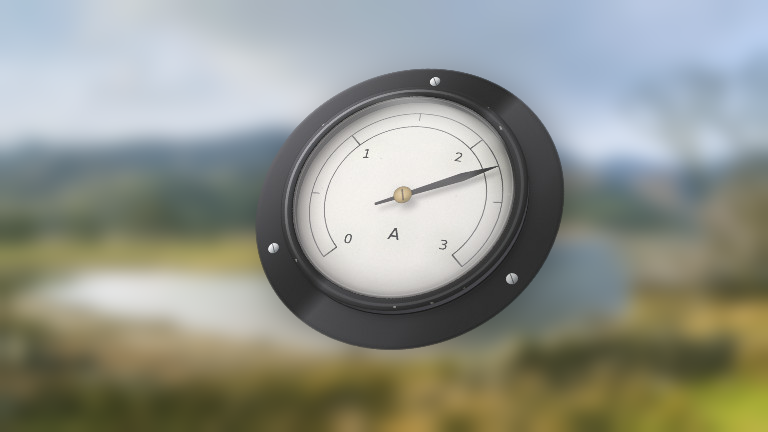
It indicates A 2.25
